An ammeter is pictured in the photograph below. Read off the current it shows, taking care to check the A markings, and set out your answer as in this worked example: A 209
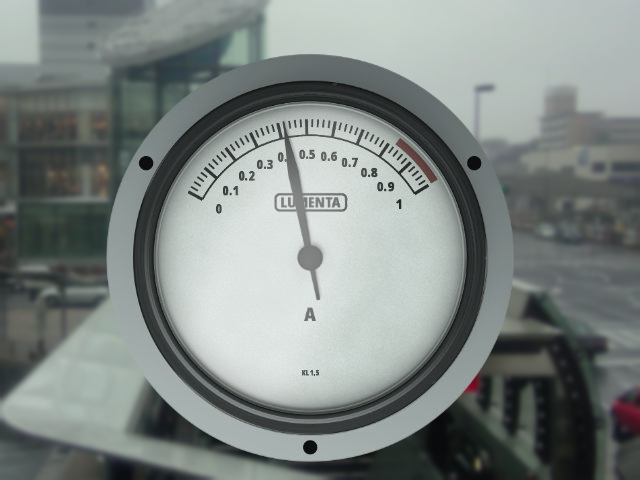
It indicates A 0.42
